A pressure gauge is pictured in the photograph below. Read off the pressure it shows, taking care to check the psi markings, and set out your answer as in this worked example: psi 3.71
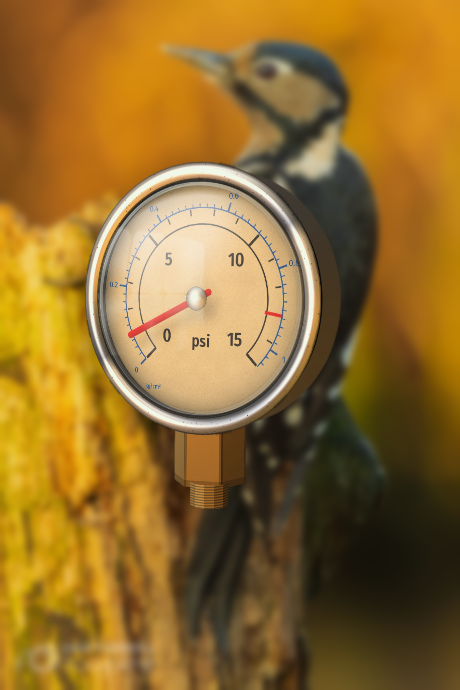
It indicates psi 1
